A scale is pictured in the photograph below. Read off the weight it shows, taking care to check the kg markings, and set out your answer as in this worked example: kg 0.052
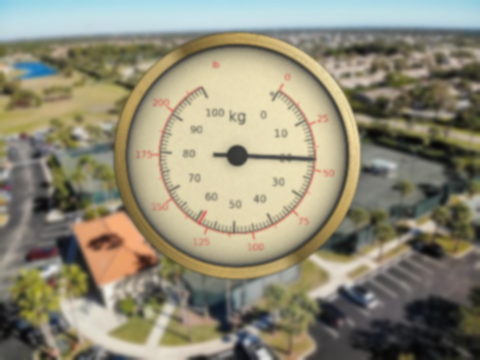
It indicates kg 20
